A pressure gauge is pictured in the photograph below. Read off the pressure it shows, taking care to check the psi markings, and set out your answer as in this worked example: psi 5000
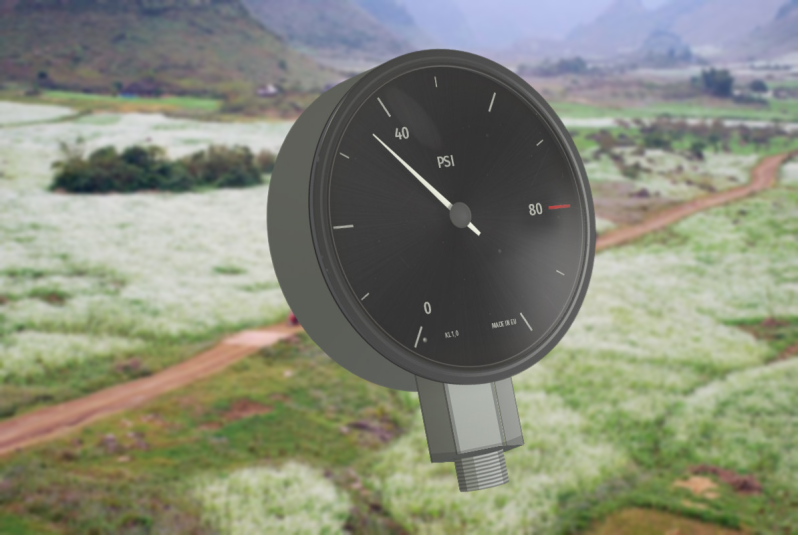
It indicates psi 35
